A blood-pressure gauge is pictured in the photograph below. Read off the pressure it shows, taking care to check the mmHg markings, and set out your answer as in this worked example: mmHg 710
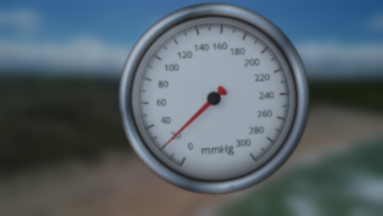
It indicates mmHg 20
